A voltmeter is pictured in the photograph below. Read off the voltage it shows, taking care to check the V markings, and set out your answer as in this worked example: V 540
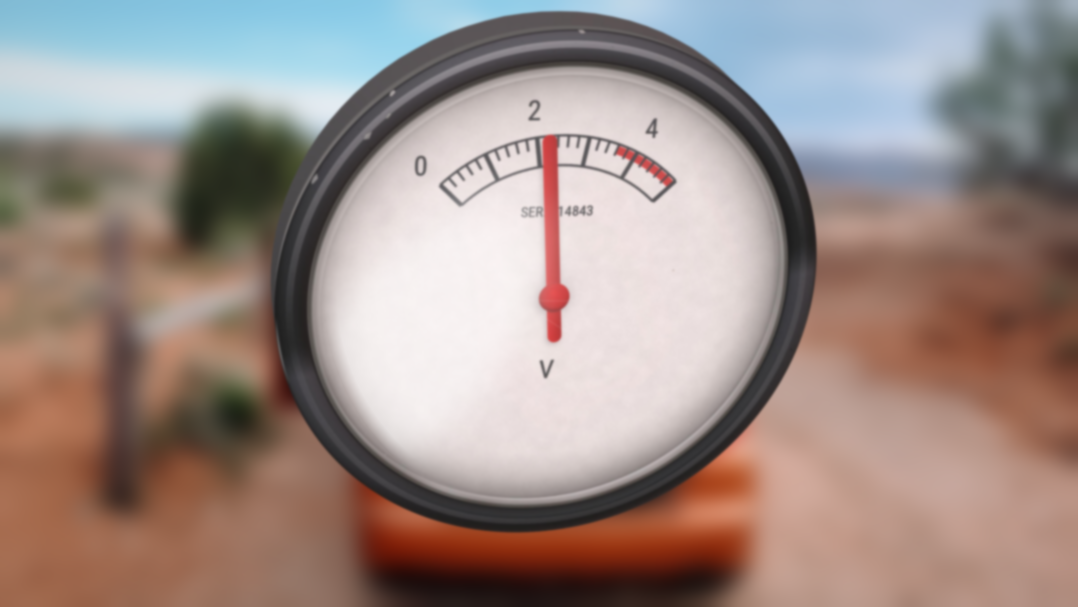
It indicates V 2.2
